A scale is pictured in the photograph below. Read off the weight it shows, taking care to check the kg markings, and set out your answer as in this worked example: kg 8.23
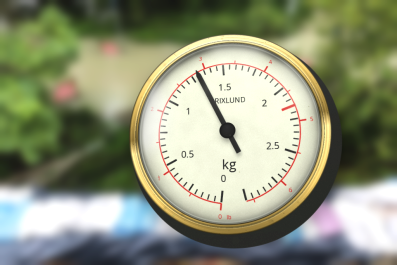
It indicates kg 1.3
